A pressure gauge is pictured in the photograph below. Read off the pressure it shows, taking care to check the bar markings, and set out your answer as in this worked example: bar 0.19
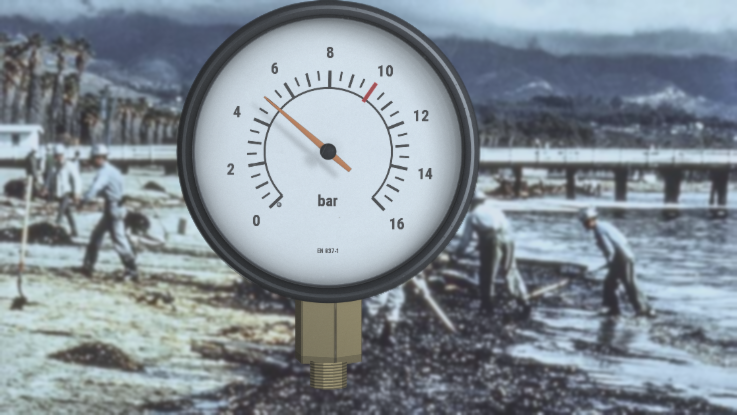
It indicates bar 5
